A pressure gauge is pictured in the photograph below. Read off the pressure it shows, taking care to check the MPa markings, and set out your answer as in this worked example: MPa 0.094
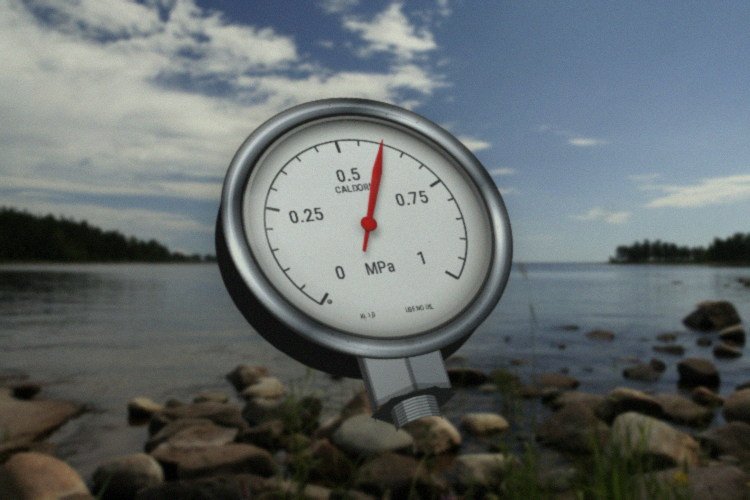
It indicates MPa 0.6
